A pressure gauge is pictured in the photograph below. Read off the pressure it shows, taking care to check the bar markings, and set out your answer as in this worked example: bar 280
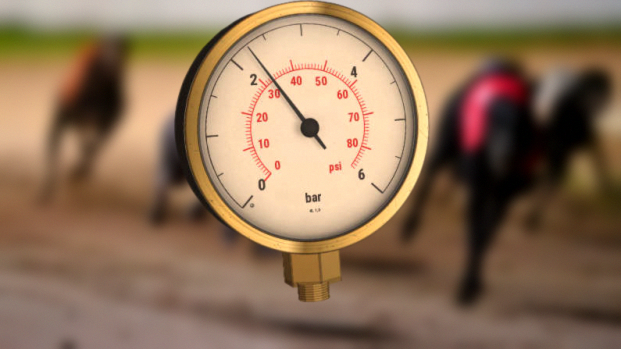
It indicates bar 2.25
